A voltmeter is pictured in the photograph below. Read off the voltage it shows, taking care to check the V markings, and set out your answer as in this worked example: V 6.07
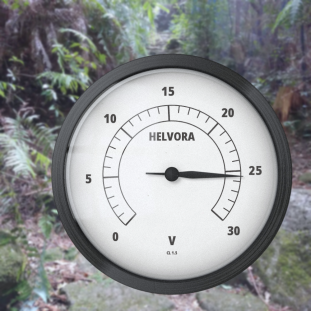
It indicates V 25.5
